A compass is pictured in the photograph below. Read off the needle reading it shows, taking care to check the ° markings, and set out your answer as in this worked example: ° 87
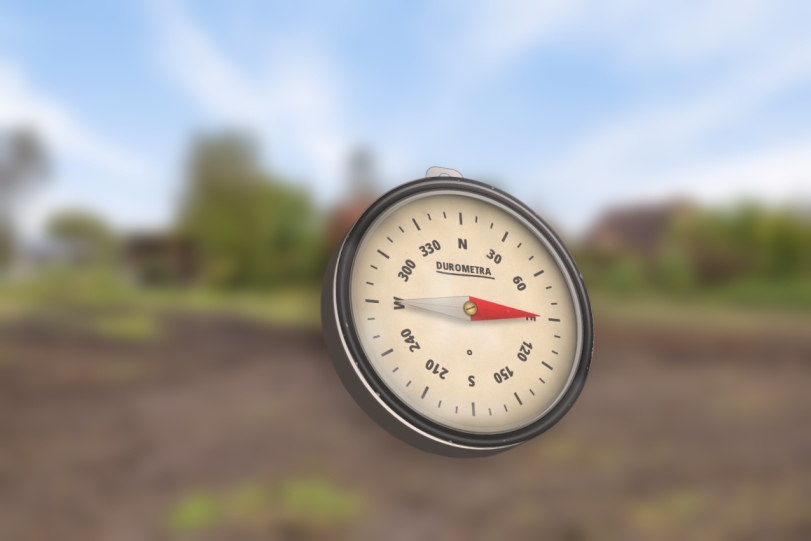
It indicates ° 90
